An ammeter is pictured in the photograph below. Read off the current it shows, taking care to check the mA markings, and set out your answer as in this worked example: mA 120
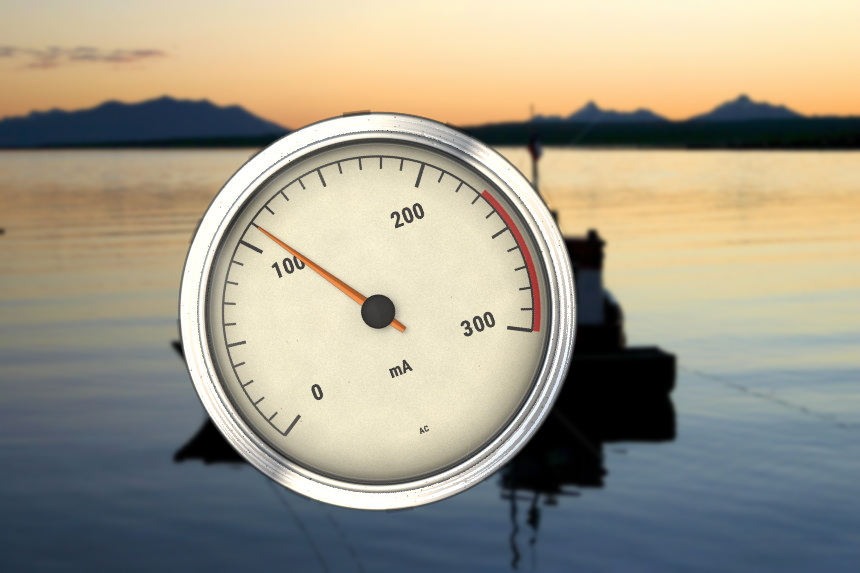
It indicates mA 110
